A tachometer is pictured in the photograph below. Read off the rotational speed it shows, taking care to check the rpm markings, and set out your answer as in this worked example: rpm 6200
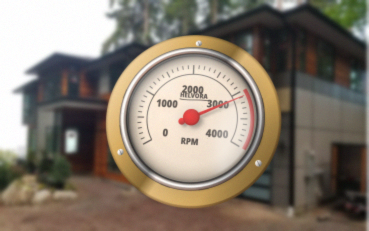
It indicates rpm 3100
